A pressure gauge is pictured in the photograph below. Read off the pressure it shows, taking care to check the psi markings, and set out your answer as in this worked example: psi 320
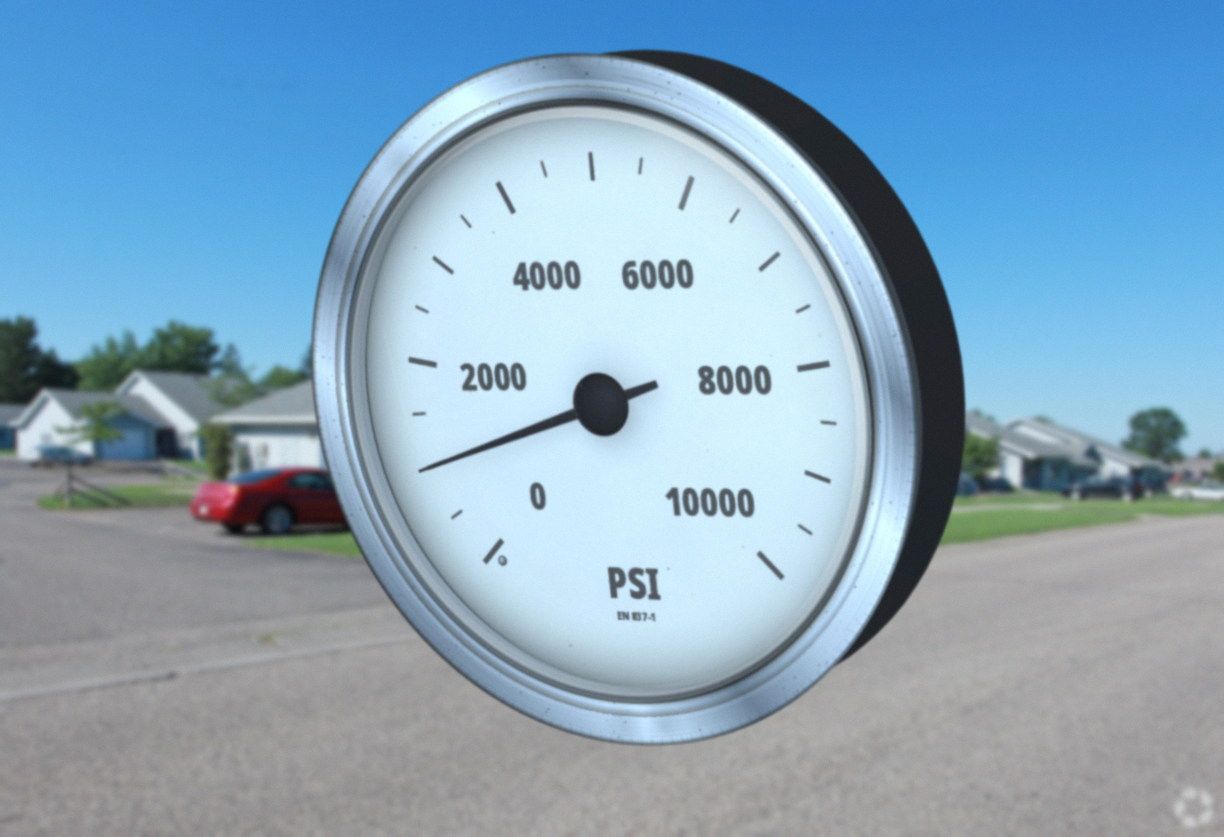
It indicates psi 1000
